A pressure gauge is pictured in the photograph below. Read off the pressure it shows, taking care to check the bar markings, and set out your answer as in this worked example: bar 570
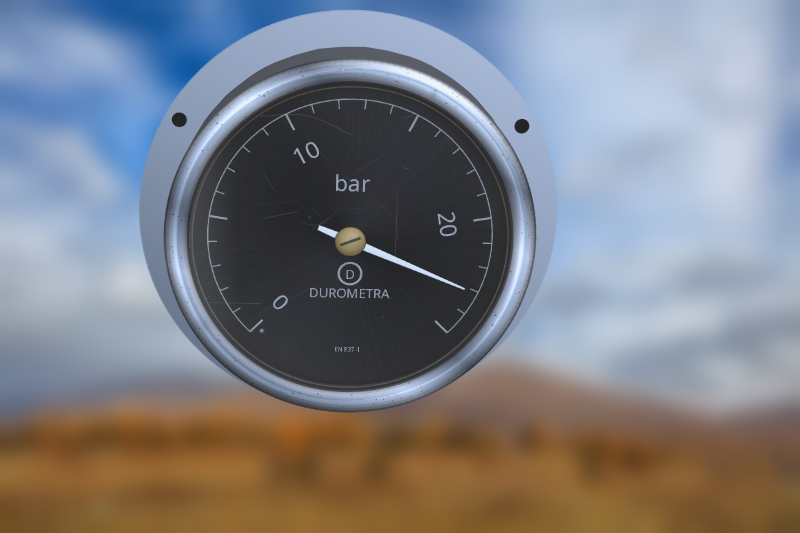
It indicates bar 23
